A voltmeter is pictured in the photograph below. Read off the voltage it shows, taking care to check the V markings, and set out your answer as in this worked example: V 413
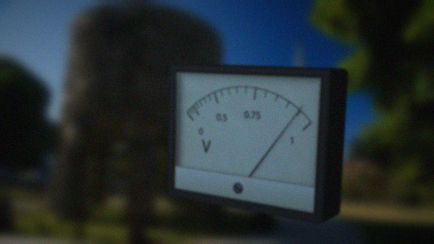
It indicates V 0.95
